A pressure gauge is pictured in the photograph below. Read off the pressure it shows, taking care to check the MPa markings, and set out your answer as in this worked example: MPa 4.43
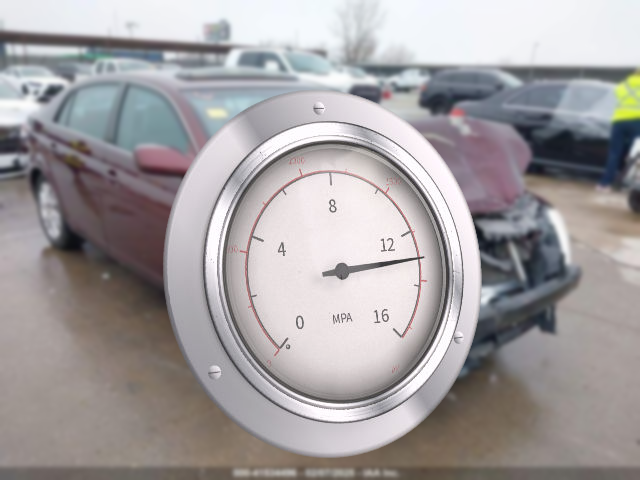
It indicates MPa 13
